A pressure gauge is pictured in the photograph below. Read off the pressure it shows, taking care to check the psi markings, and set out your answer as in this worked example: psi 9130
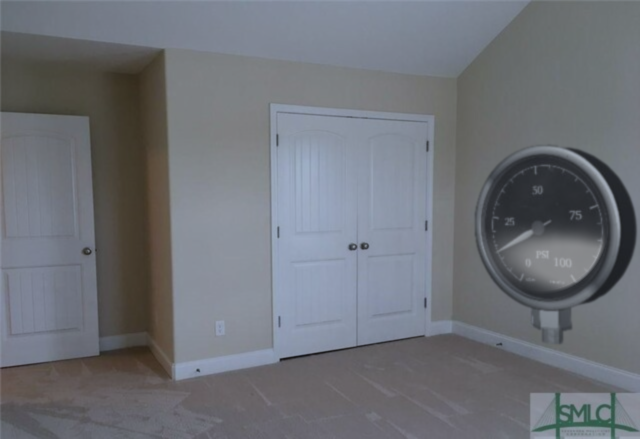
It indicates psi 12.5
